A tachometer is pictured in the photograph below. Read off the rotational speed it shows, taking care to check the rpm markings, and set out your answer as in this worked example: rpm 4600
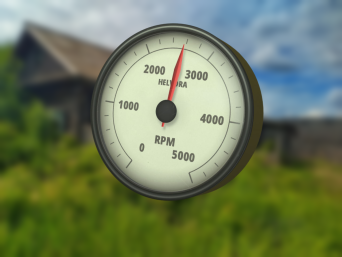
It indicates rpm 2600
